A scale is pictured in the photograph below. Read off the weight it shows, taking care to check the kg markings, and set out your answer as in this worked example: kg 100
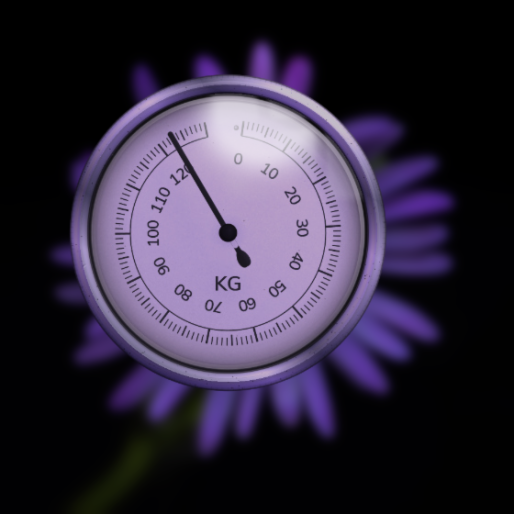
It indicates kg 123
